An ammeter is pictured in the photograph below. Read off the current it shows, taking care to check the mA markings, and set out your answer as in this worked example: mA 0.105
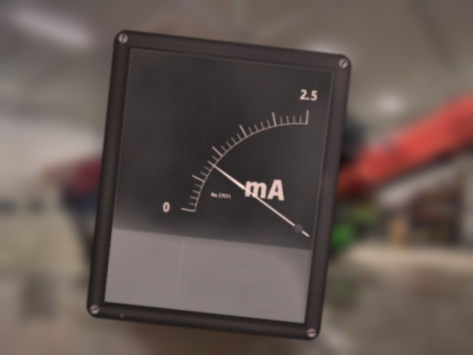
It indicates mA 0.8
